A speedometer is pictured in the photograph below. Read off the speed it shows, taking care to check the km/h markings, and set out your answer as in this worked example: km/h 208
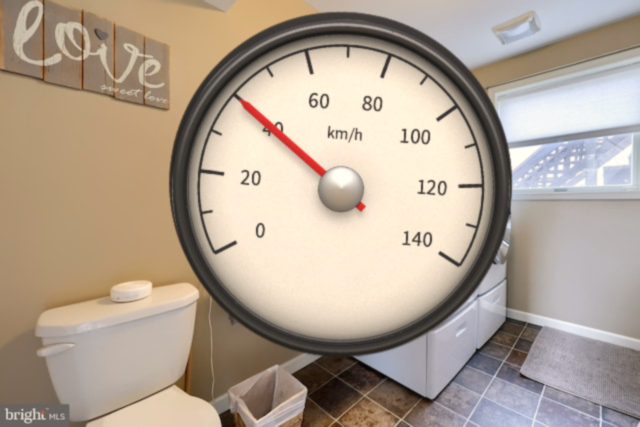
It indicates km/h 40
